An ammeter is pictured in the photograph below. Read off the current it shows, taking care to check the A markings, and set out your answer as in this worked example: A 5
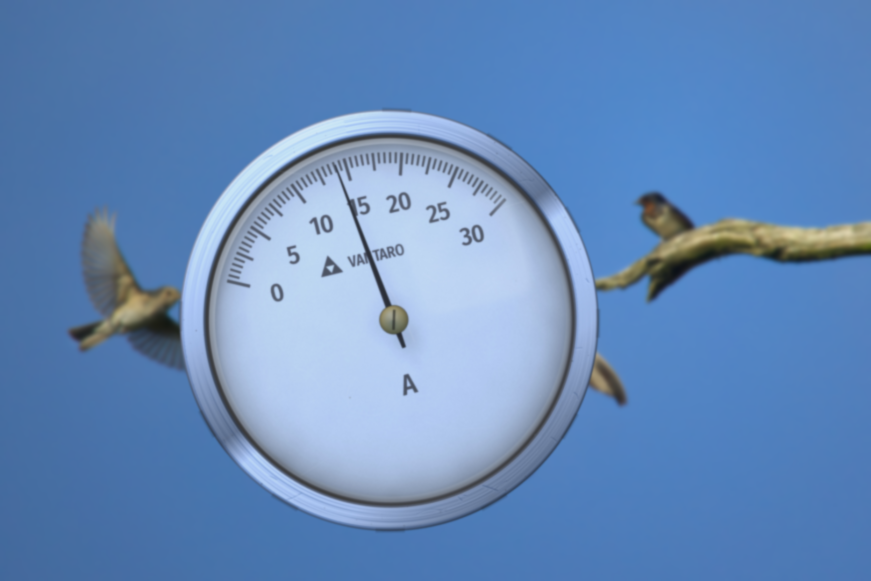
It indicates A 14
